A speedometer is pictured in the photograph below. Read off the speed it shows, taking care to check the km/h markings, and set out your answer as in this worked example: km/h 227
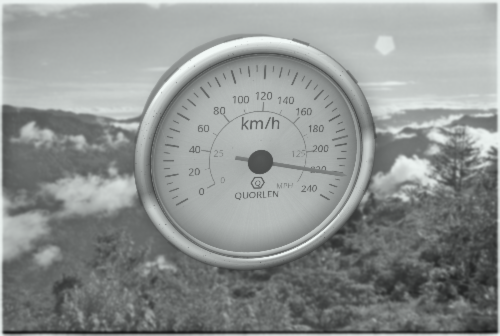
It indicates km/h 220
